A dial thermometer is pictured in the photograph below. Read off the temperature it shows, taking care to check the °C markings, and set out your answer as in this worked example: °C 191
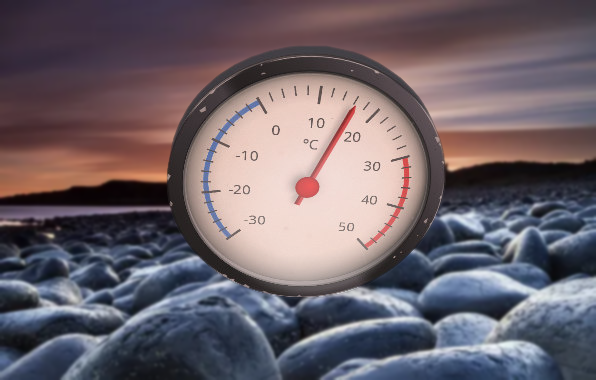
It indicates °C 16
